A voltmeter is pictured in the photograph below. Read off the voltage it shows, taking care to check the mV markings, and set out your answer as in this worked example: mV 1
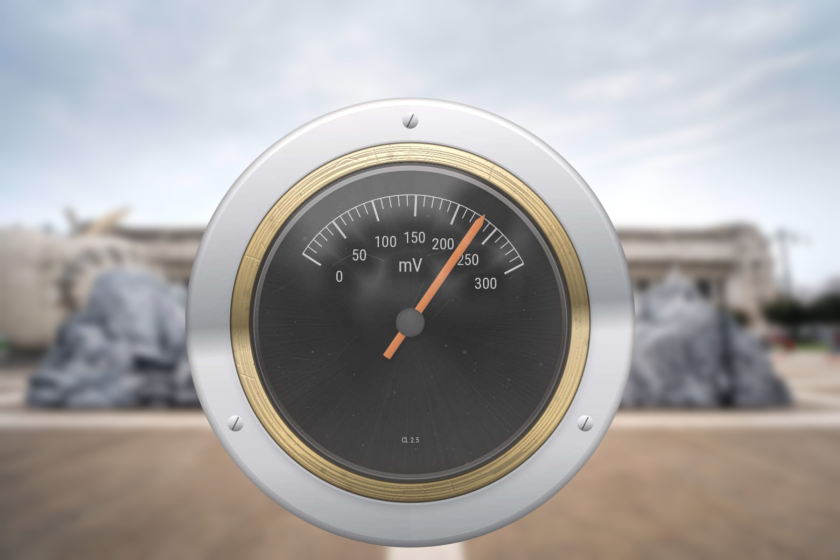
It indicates mV 230
